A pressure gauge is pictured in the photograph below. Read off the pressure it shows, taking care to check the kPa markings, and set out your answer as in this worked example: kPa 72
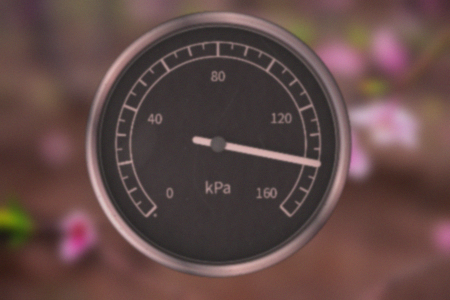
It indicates kPa 140
